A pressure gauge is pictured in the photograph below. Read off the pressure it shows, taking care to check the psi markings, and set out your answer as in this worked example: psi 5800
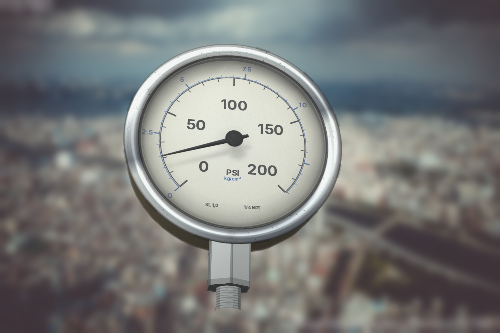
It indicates psi 20
